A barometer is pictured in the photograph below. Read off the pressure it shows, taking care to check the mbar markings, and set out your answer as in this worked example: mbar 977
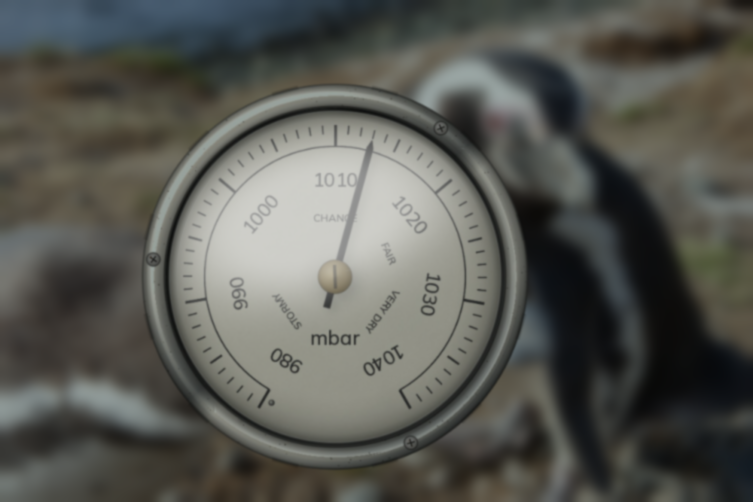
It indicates mbar 1013
